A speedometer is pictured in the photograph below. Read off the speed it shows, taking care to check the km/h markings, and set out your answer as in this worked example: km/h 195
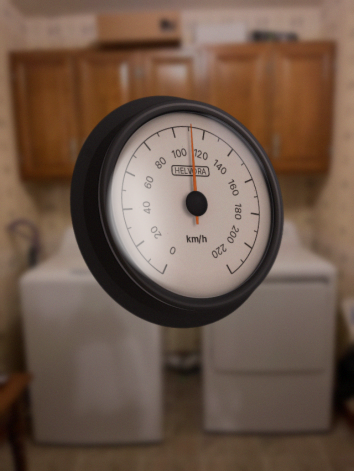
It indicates km/h 110
